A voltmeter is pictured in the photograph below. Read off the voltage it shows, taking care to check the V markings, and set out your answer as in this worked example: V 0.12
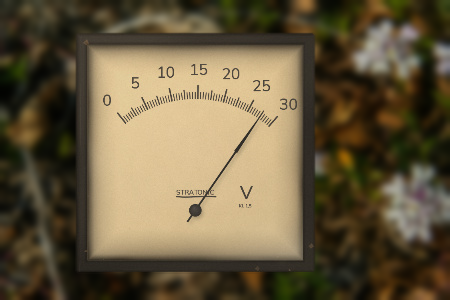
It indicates V 27.5
